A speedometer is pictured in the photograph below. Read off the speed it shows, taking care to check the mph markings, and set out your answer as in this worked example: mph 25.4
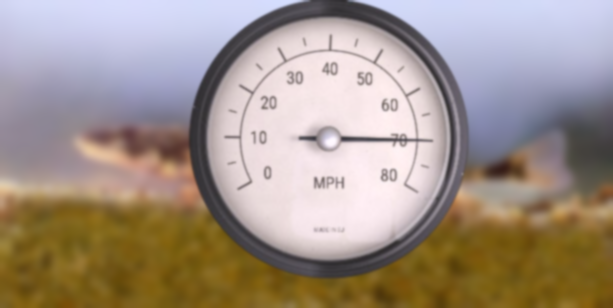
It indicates mph 70
